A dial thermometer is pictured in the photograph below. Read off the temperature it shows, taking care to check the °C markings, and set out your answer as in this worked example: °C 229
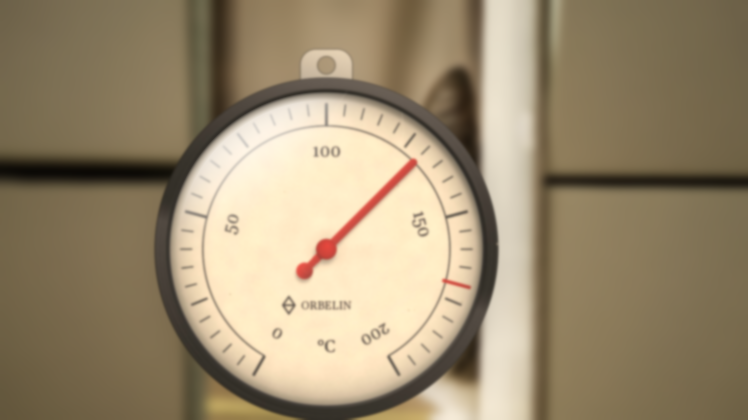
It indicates °C 130
